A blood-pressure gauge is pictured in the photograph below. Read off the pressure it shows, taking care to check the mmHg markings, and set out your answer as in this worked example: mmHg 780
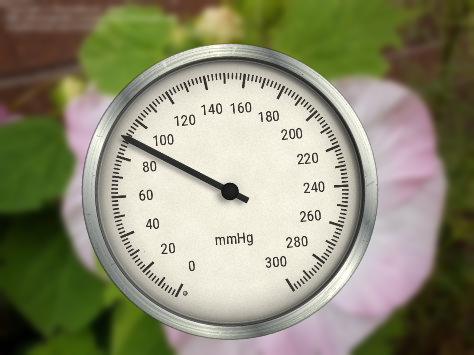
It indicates mmHg 90
